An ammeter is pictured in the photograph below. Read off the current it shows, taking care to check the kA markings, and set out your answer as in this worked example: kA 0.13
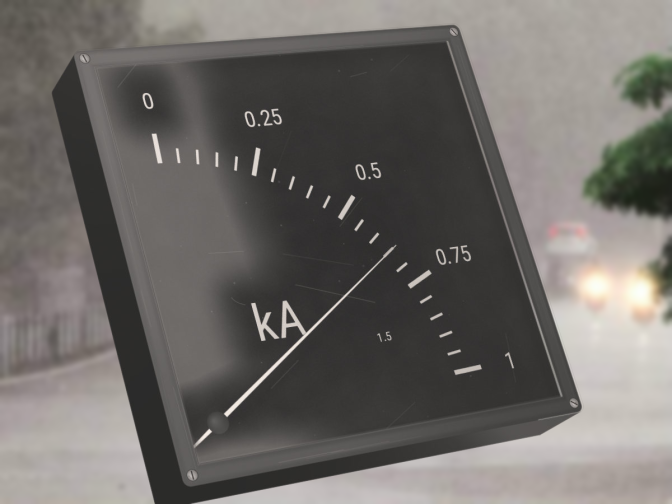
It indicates kA 0.65
